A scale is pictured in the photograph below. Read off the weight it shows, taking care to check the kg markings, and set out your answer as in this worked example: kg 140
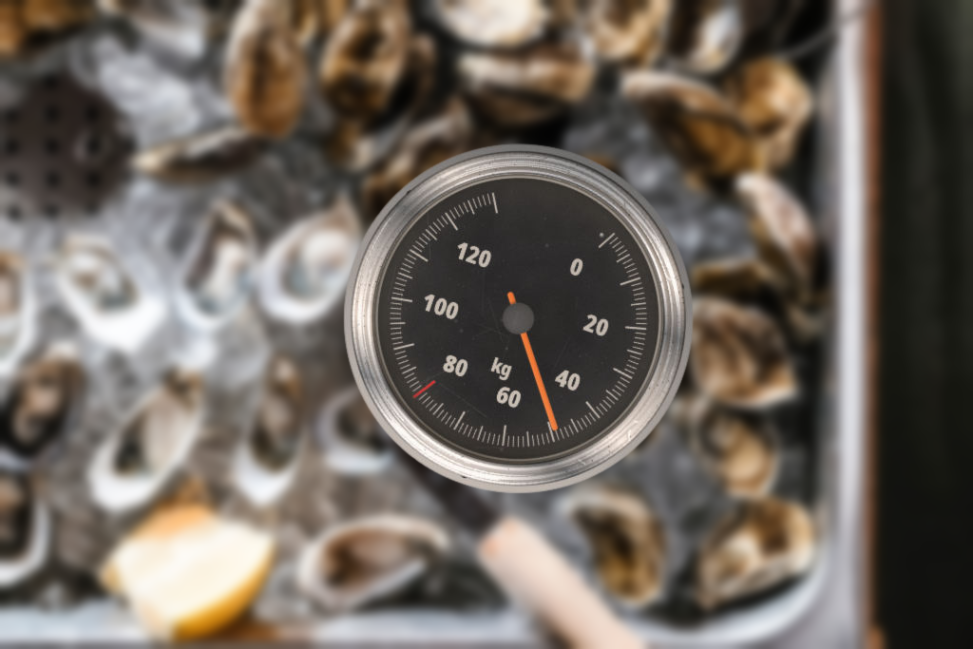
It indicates kg 49
